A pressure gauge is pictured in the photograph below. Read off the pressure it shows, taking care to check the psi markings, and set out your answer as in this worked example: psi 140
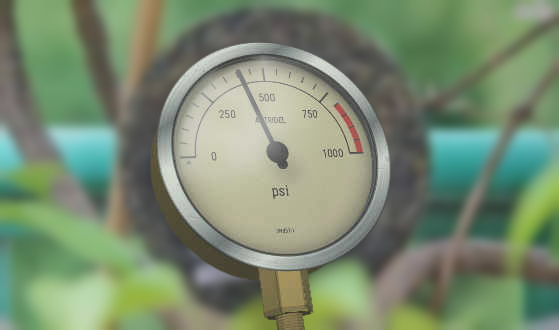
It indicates psi 400
